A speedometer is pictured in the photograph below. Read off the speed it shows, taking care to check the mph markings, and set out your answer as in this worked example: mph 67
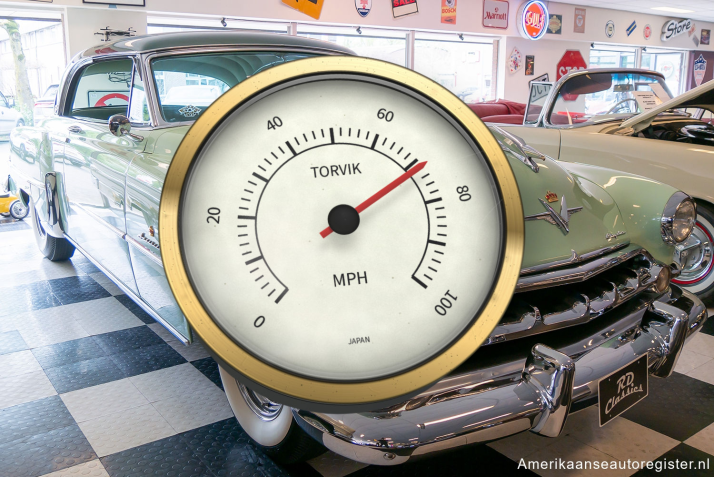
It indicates mph 72
